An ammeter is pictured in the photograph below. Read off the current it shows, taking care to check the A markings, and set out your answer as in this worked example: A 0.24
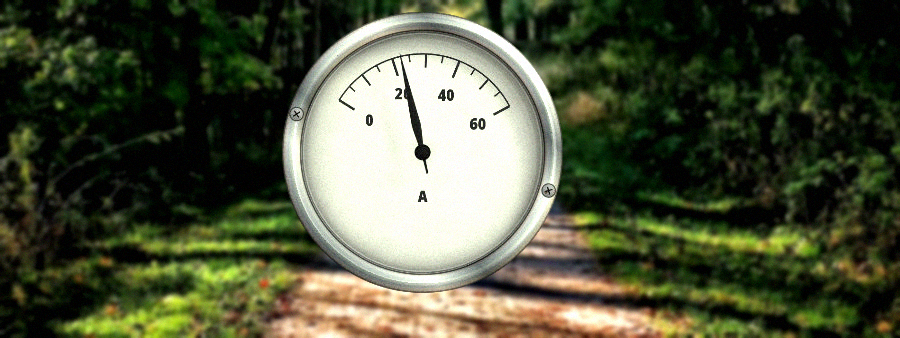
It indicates A 22.5
